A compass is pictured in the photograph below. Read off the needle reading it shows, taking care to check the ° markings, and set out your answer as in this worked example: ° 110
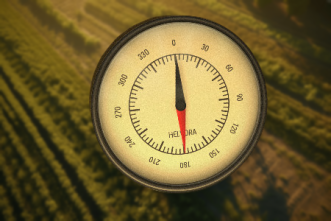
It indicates ° 180
